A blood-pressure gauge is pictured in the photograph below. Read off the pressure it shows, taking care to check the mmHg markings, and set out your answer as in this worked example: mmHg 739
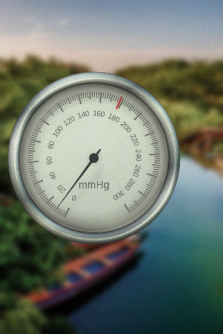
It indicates mmHg 10
